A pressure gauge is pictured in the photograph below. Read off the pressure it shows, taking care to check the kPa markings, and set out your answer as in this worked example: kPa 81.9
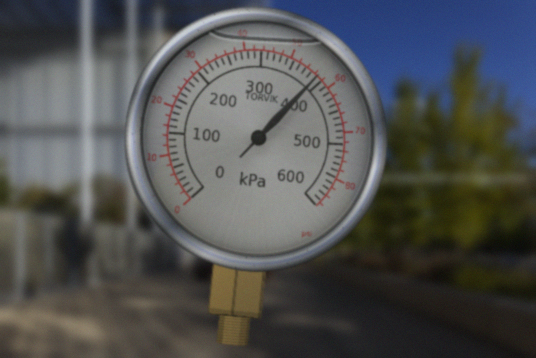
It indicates kPa 390
